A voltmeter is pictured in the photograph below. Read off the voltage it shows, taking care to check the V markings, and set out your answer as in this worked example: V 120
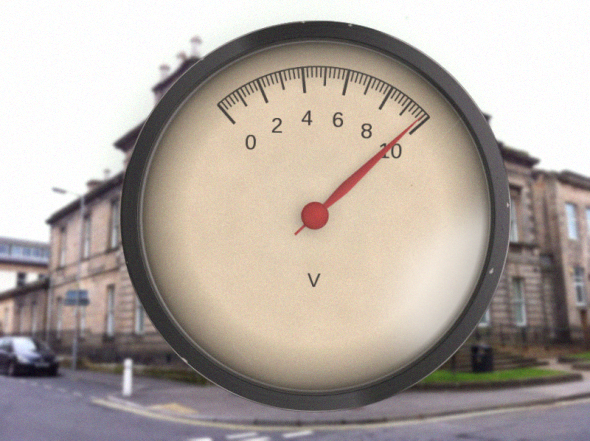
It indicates V 9.8
